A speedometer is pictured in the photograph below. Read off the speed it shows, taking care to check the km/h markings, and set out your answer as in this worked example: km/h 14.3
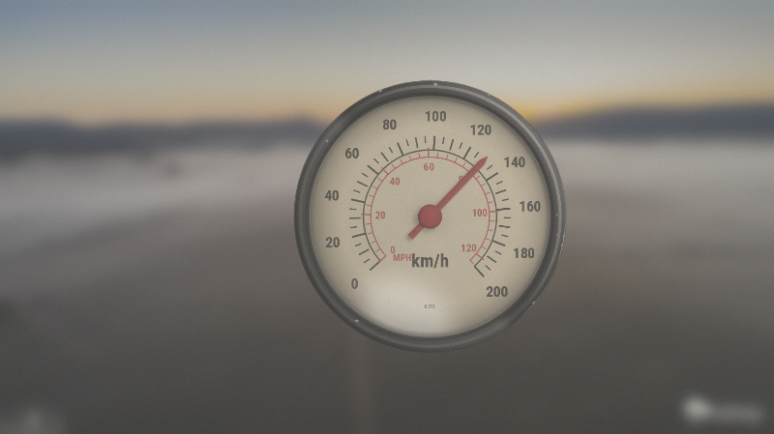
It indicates km/h 130
